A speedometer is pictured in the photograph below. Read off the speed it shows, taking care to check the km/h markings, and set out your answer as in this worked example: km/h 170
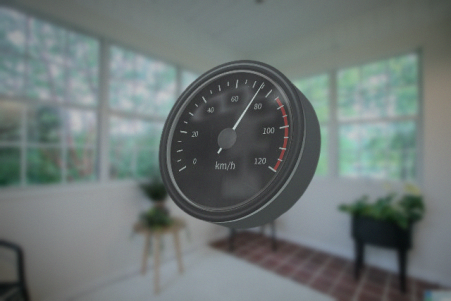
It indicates km/h 75
